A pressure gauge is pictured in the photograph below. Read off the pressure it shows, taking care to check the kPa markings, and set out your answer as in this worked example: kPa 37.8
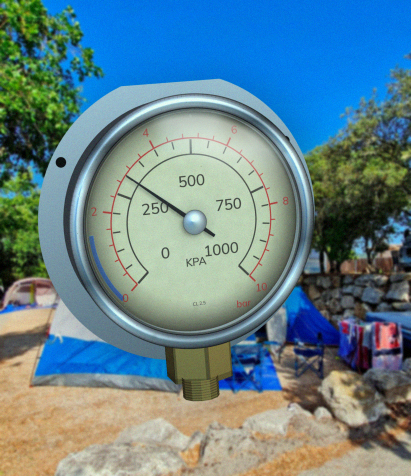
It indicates kPa 300
